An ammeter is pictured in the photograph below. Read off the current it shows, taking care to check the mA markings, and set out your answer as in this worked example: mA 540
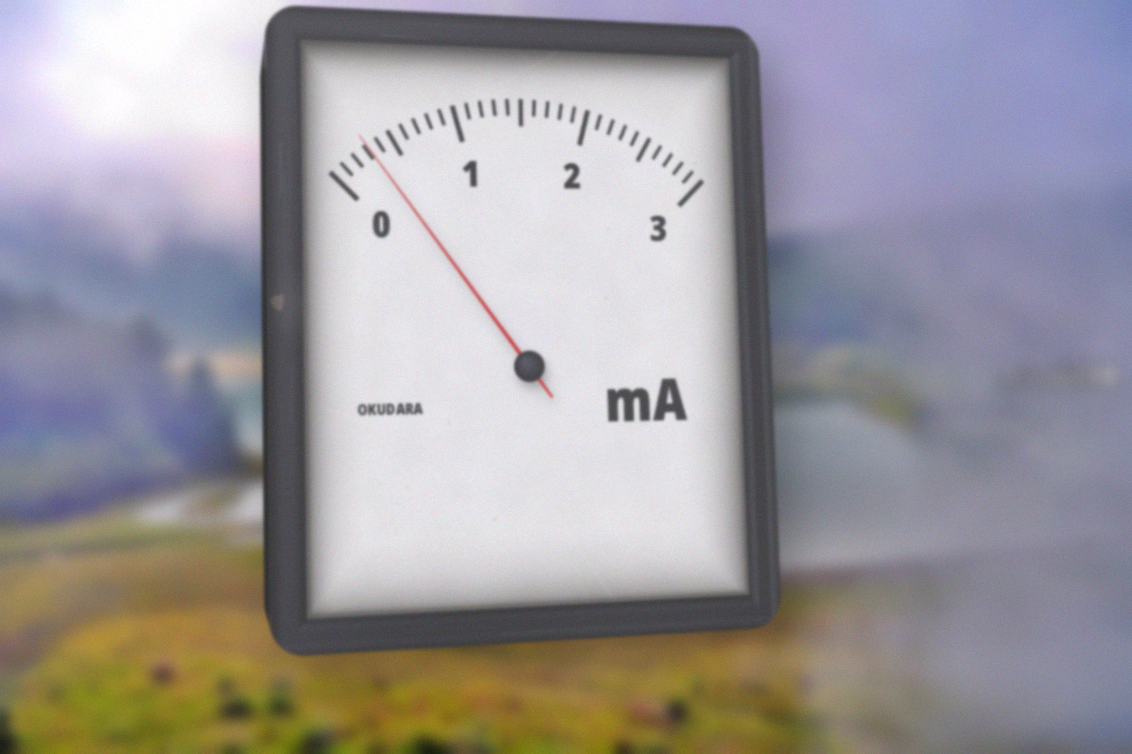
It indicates mA 0.3
